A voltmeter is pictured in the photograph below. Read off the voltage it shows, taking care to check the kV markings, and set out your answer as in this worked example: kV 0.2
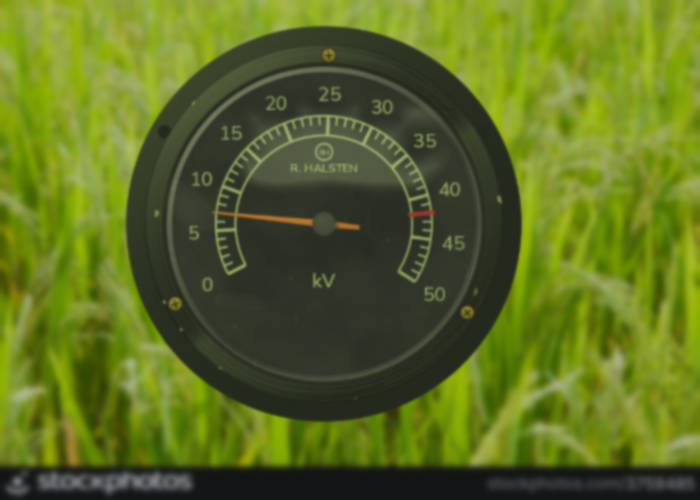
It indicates kV 7
